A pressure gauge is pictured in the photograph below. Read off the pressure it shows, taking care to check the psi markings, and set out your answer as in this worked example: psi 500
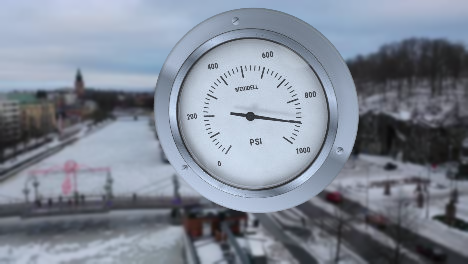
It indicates psi 900
